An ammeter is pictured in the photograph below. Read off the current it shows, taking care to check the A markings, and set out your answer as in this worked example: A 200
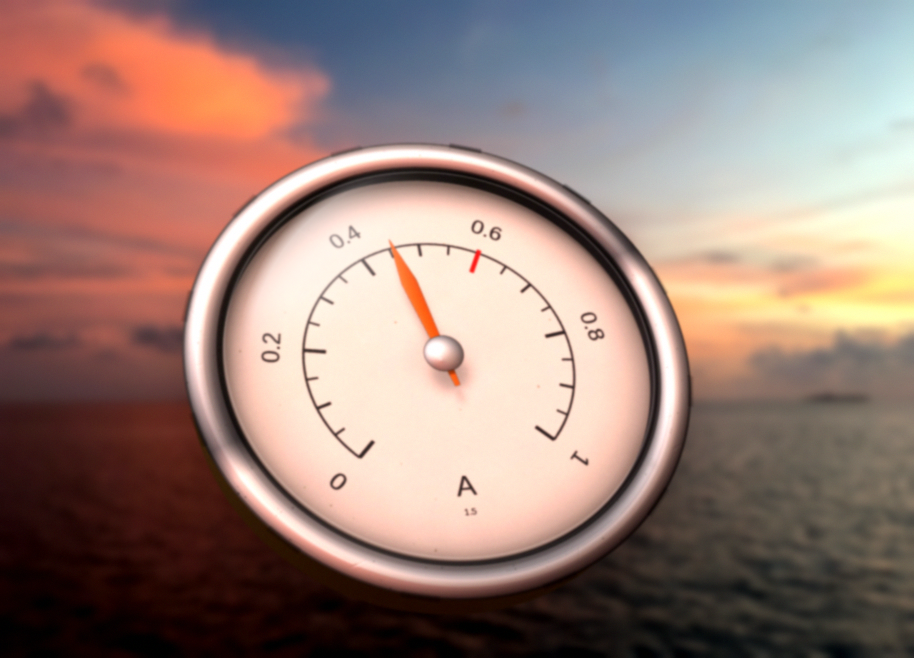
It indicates A 0.45
